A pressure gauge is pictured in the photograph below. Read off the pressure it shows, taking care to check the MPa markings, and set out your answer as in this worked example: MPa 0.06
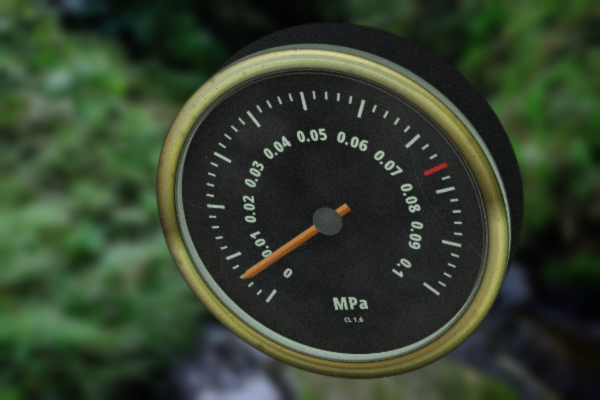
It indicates MPa 0.006
